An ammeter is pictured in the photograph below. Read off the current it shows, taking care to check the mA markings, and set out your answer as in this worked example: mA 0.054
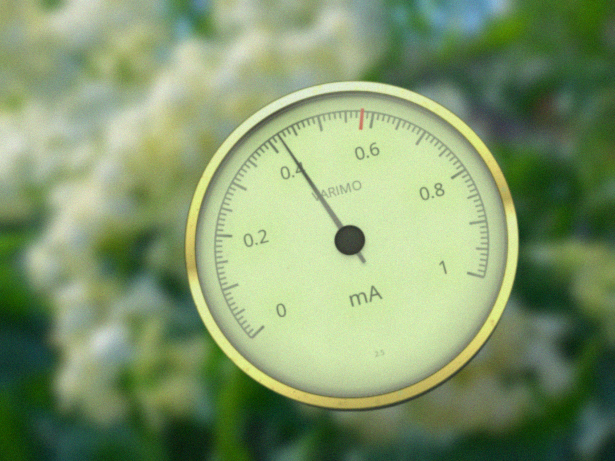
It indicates mA 0.42
